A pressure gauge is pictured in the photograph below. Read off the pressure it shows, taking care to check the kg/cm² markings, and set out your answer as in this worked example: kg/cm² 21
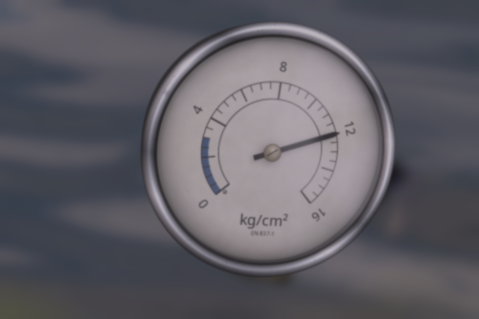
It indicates kg/cm² 12
